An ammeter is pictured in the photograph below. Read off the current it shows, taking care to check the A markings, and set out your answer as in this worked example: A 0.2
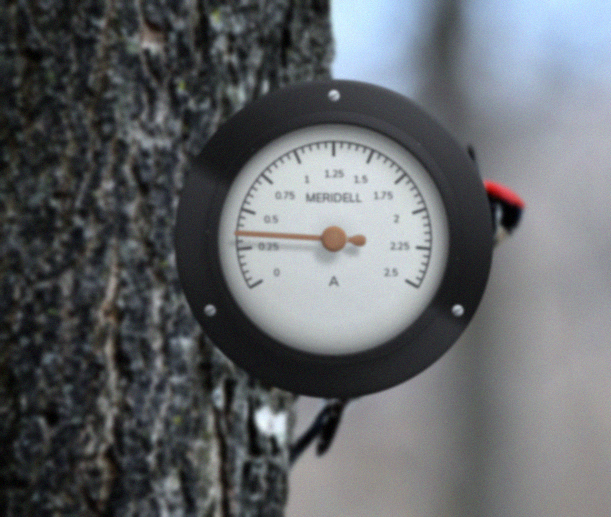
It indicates A 0.35
